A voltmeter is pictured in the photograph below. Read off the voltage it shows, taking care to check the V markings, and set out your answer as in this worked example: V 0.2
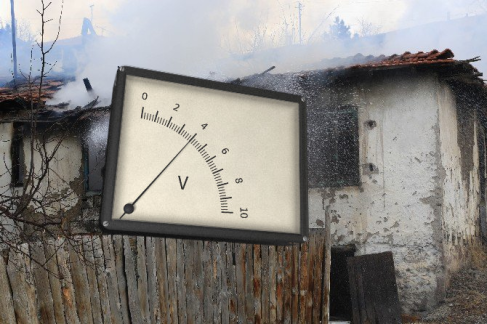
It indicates V 4
